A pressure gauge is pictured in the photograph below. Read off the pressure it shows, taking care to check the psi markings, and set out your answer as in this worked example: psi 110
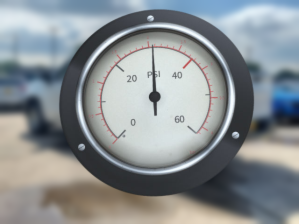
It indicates psi 30
